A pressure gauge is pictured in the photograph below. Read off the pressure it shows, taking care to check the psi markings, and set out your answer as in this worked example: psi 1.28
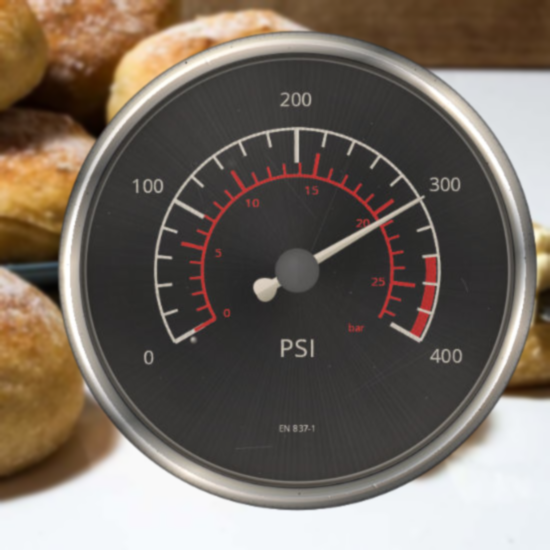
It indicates psi 300
